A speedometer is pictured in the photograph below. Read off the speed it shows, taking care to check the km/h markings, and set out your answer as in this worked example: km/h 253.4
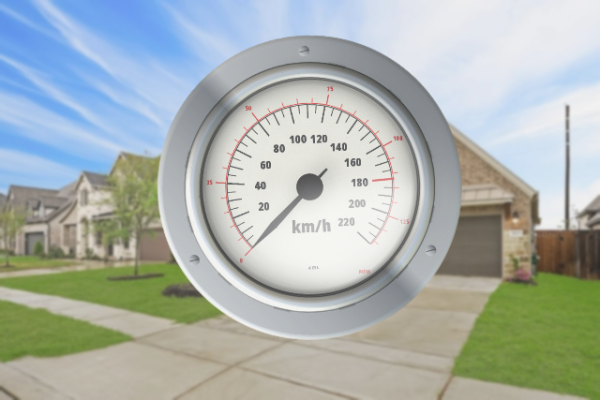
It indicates km/h 0
